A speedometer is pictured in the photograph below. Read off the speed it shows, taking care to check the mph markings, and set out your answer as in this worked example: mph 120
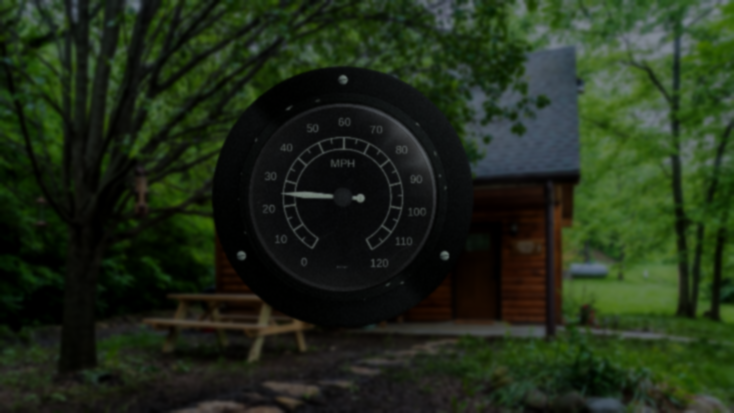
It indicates mph 25
